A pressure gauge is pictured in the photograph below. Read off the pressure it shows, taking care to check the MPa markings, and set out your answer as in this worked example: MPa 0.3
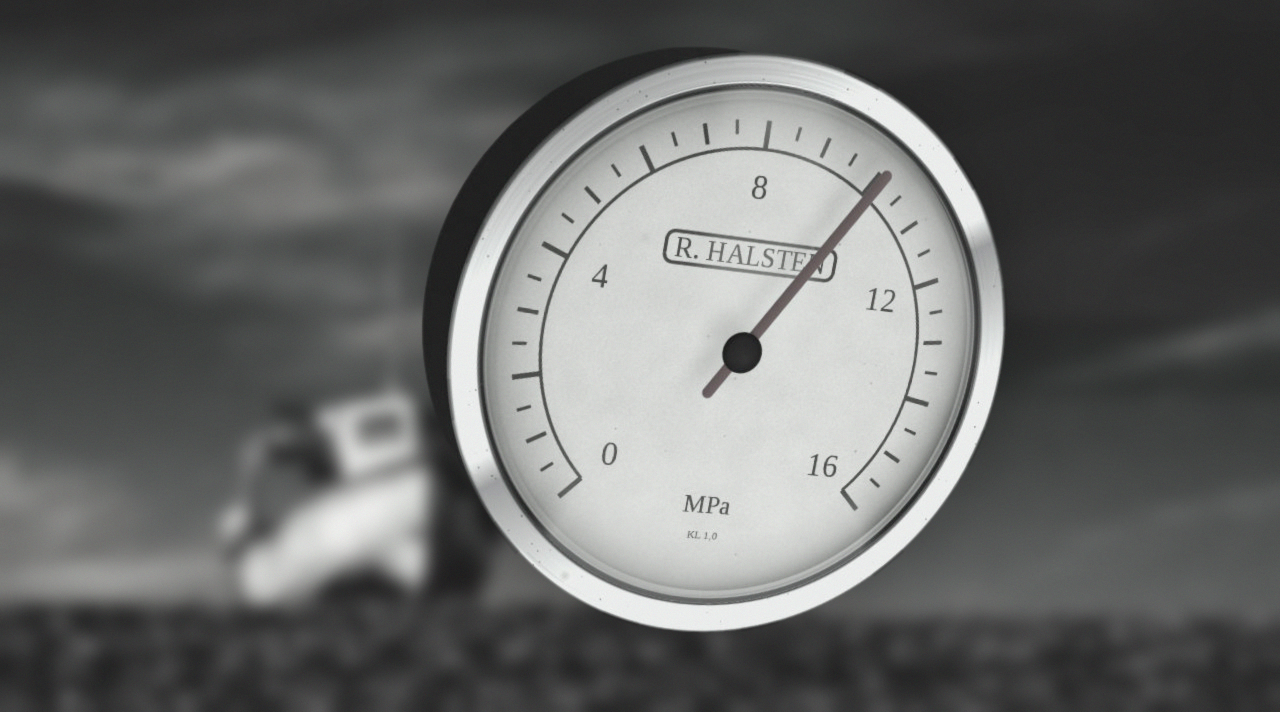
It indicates MPa 10
